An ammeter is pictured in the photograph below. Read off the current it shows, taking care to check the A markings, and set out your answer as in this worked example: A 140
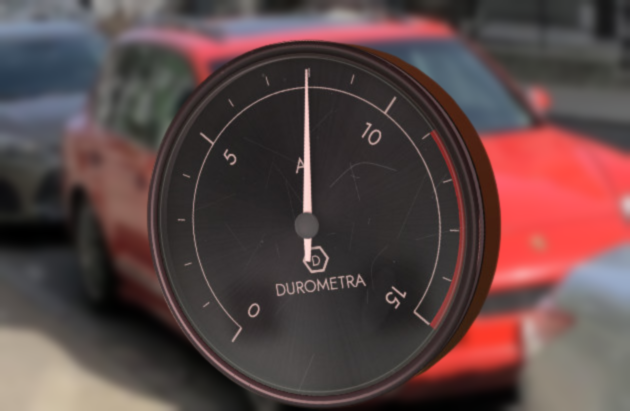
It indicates A 8
